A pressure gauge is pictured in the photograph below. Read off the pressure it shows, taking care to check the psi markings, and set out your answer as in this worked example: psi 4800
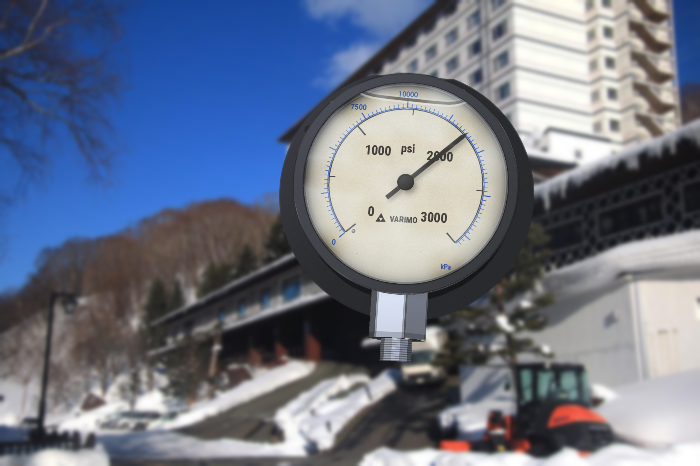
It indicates psi 2000
